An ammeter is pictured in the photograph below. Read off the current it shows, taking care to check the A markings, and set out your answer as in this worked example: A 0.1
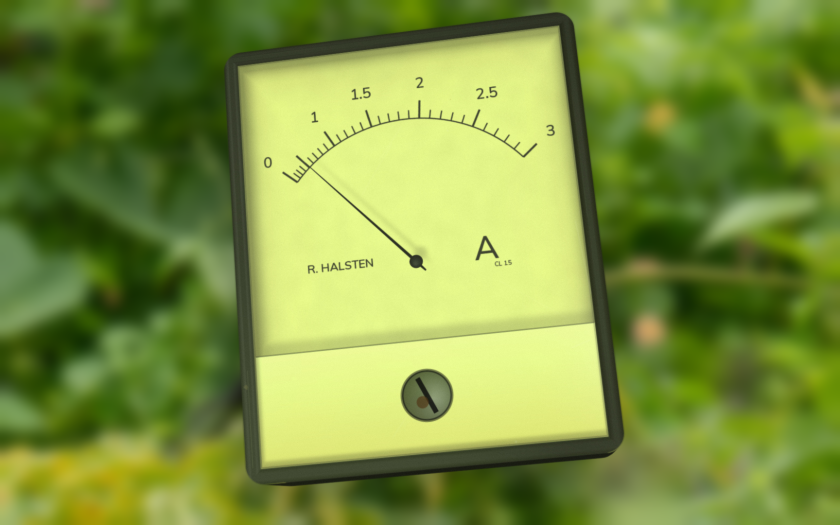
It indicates A 0.5
